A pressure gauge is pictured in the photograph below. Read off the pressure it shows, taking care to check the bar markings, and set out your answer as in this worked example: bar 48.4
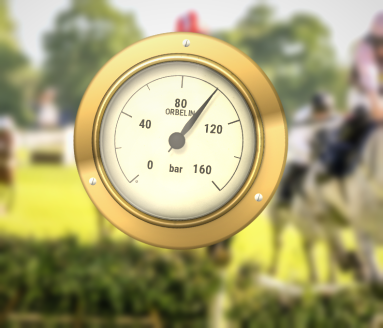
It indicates bar 100
